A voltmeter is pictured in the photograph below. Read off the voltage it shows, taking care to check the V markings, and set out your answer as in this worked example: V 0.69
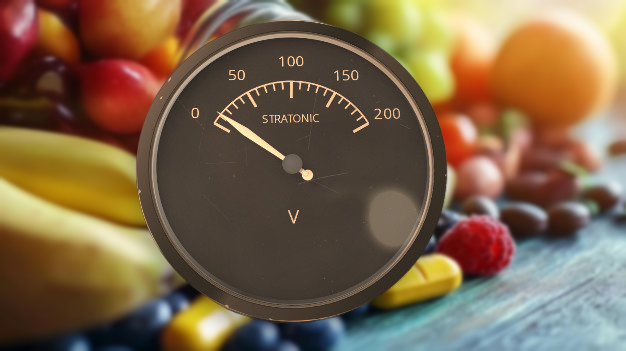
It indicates V 10
